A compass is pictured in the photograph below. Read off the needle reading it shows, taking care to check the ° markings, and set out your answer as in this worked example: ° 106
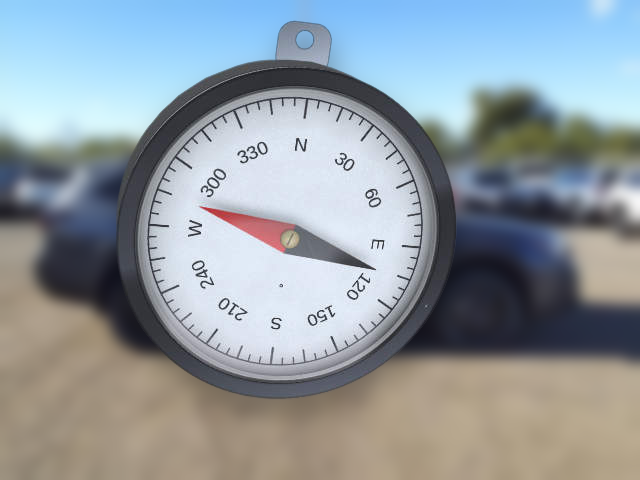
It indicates ° 285
